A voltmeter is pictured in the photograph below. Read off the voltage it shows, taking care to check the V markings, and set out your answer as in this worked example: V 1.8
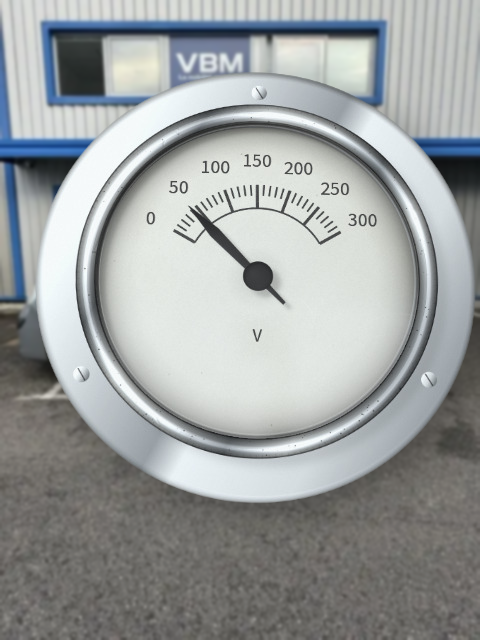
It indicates V 40
